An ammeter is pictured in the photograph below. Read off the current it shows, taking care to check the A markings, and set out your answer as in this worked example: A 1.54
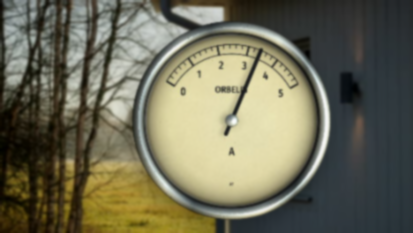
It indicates A 3.4
